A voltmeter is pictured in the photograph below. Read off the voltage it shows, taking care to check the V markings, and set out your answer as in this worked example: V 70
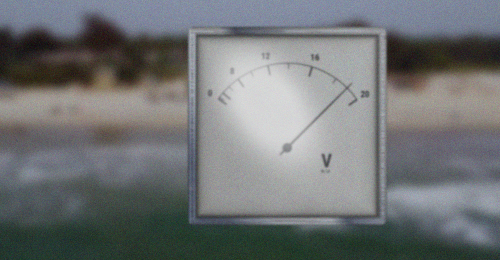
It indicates V 19
